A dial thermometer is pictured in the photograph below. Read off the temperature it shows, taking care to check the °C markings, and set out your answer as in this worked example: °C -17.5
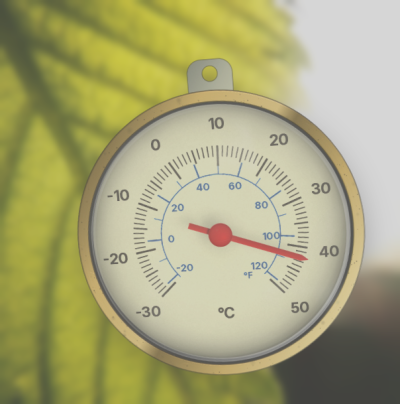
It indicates °C 42
